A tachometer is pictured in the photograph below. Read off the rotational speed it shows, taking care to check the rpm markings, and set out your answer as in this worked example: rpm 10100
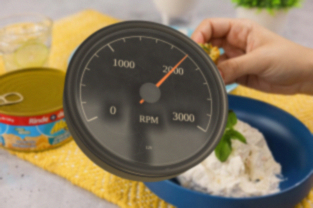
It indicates rpm 2000
